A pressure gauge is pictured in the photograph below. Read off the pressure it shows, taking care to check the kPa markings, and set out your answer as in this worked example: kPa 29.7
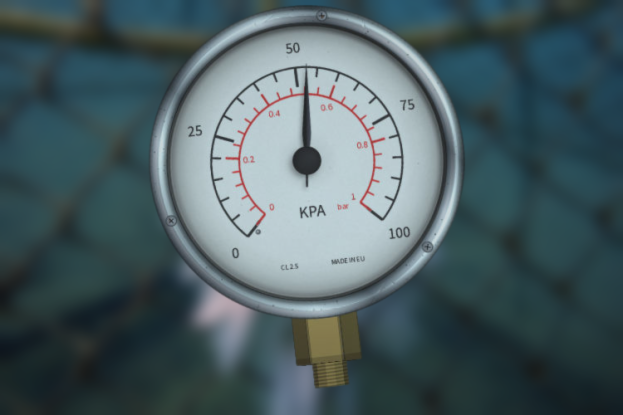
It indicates kPa 52.5
